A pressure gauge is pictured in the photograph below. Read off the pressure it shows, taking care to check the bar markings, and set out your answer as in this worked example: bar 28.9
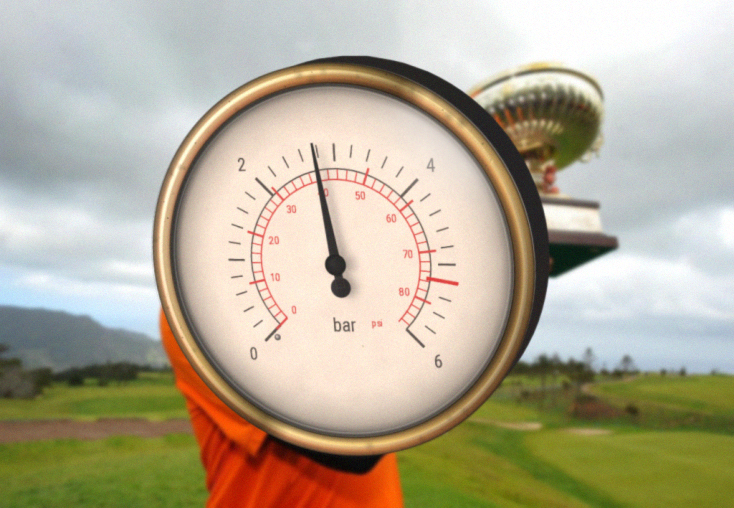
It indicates bar 2.8
